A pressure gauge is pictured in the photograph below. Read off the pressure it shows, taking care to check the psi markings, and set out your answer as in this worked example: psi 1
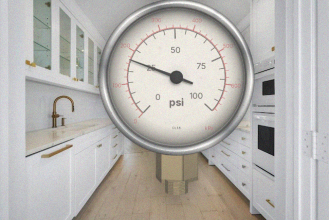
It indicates psi 25
